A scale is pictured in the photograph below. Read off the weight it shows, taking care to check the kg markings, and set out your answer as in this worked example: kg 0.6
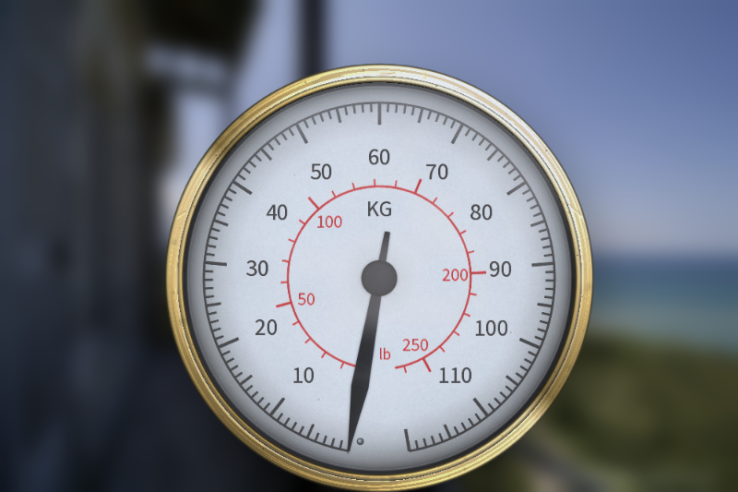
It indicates kg 0
